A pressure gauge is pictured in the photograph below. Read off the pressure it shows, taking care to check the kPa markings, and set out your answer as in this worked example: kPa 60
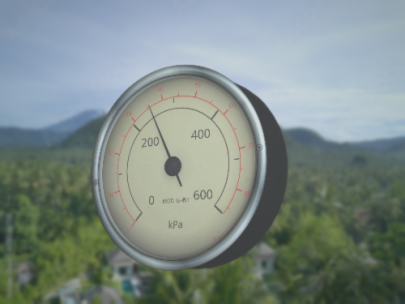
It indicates kPa 250
